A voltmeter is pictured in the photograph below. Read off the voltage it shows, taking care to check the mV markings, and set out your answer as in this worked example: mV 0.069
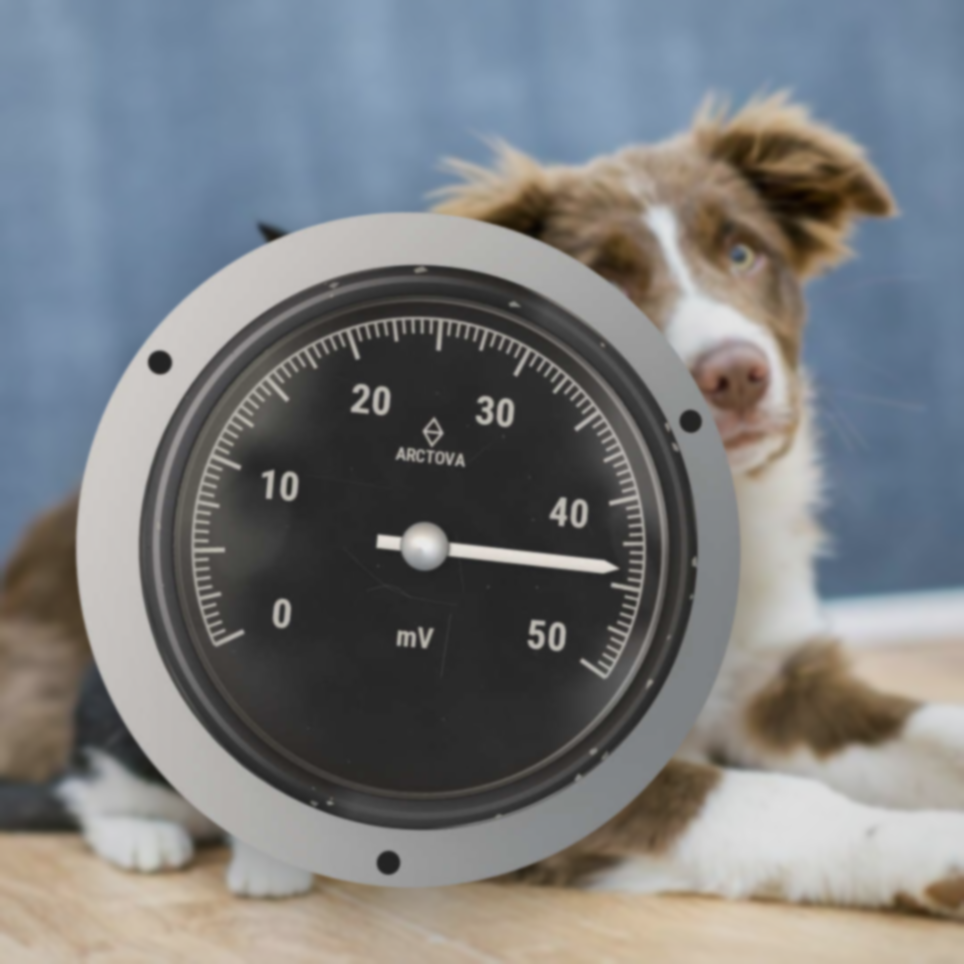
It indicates mV 44
